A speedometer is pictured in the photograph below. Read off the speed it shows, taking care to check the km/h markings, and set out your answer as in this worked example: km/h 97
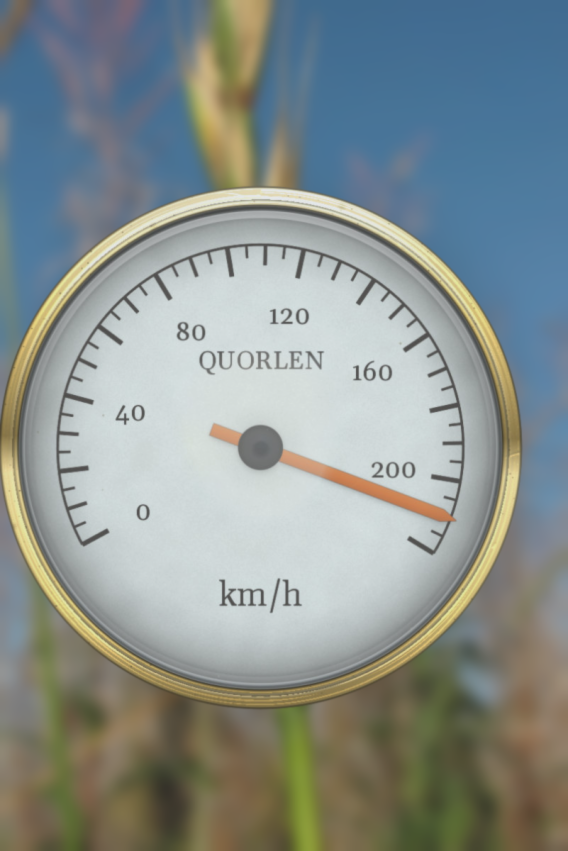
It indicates km/h 210
